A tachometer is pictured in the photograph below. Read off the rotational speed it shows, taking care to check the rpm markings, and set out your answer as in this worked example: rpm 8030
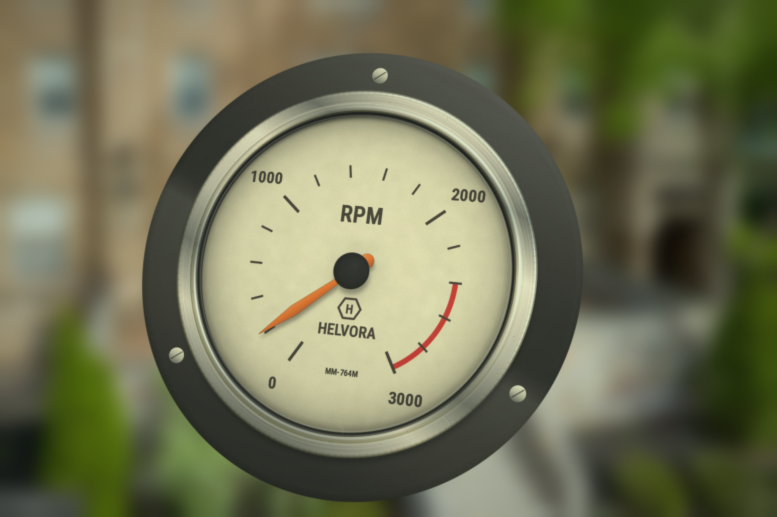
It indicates rpm 200
